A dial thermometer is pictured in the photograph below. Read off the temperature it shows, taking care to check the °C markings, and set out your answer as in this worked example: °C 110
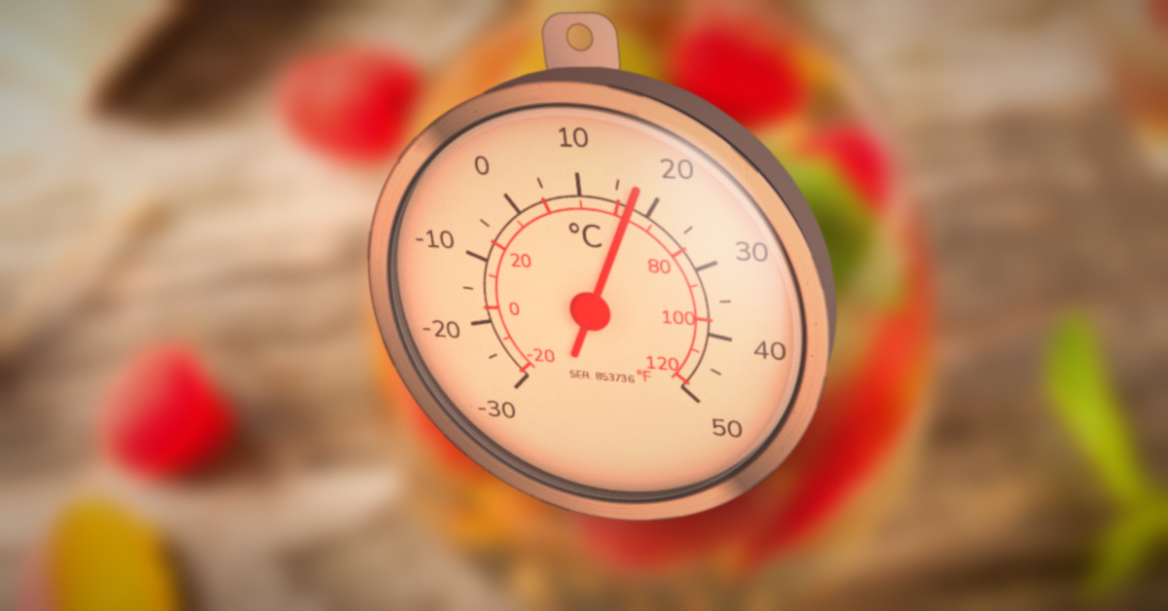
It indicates °C 17.5
